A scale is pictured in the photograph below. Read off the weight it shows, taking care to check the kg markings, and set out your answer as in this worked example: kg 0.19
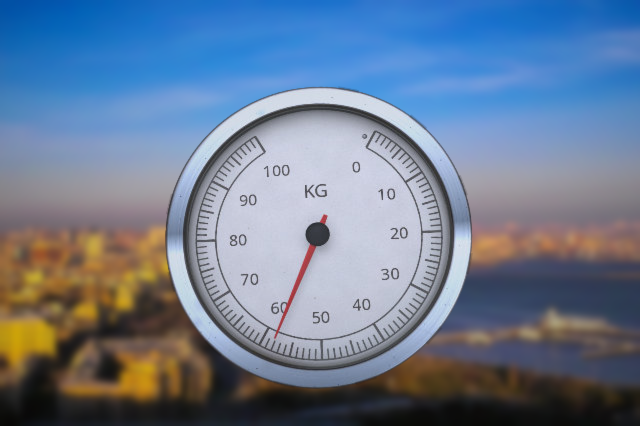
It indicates kg 58
